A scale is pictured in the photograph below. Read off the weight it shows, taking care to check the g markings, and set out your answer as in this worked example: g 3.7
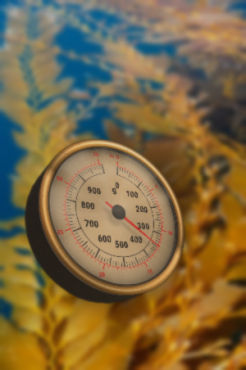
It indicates g 350
